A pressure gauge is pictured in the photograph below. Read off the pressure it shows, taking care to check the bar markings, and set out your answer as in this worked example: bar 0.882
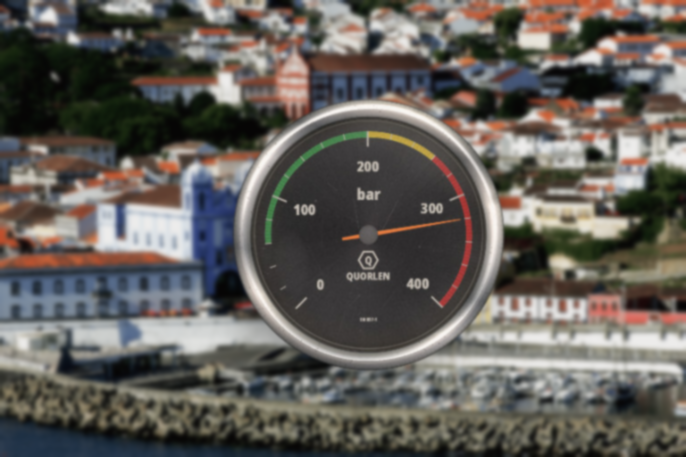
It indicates bar 320
